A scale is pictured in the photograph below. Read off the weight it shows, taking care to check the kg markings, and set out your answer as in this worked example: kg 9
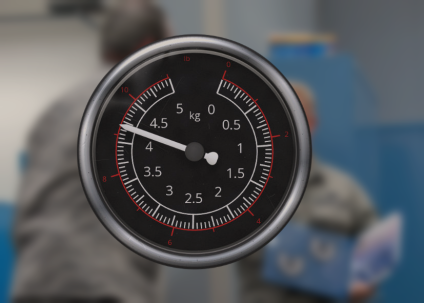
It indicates kg 4.2
